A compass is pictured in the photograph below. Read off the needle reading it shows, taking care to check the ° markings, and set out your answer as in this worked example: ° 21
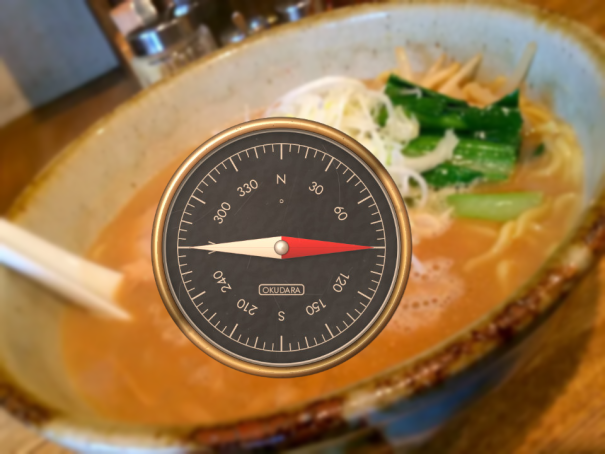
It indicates ° 90
